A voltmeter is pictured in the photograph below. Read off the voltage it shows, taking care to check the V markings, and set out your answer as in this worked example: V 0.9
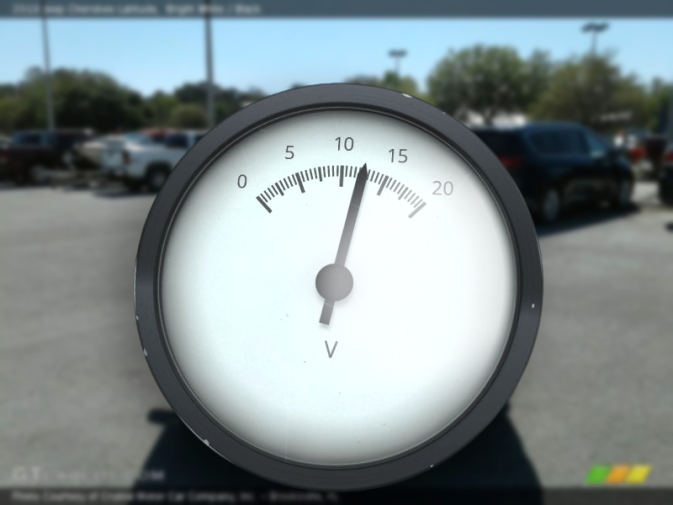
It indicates V 12.5
